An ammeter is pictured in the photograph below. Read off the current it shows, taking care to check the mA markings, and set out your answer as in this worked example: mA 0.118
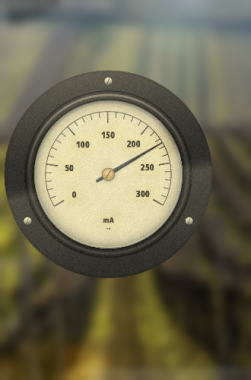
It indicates mA 225
